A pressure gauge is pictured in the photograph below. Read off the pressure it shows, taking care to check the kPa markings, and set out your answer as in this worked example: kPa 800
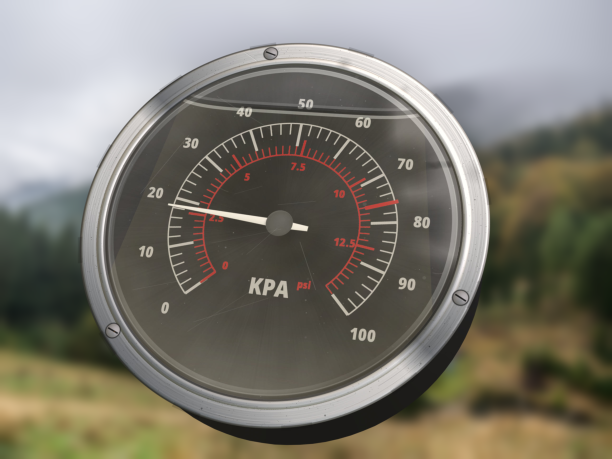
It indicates kPa 18
